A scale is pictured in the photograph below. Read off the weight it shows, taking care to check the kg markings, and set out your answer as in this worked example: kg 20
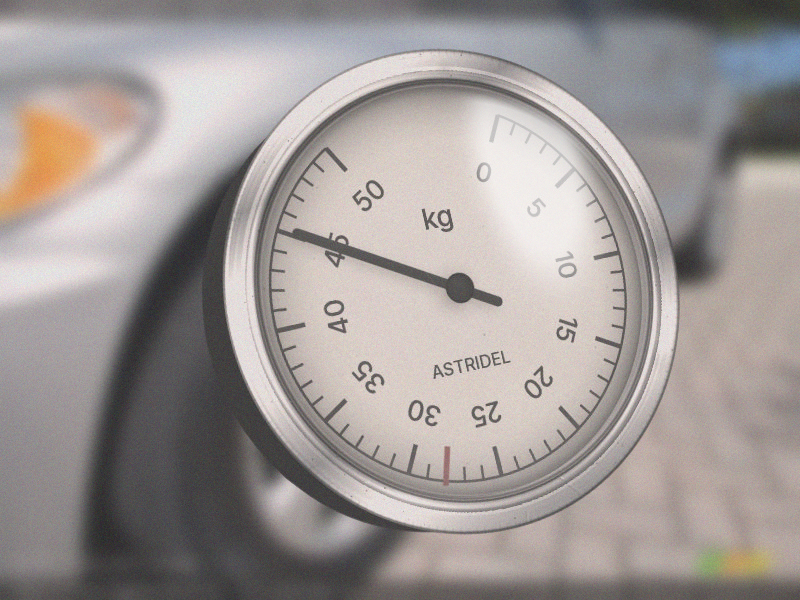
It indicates kg 45
